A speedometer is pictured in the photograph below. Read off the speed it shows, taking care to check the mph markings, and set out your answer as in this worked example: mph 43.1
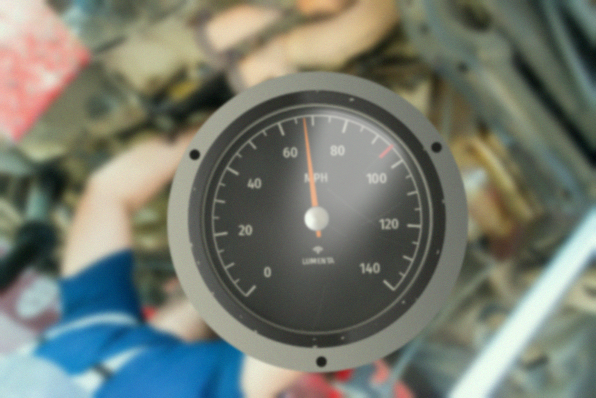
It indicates mph 67.5
